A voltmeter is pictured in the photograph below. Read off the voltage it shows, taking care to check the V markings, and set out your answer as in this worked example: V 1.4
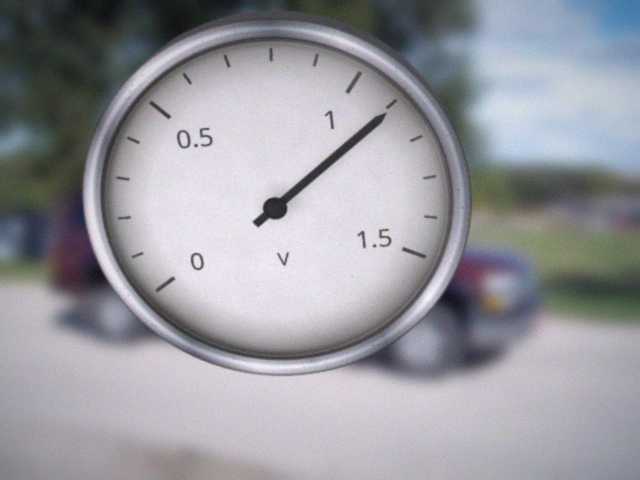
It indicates V 1.1
